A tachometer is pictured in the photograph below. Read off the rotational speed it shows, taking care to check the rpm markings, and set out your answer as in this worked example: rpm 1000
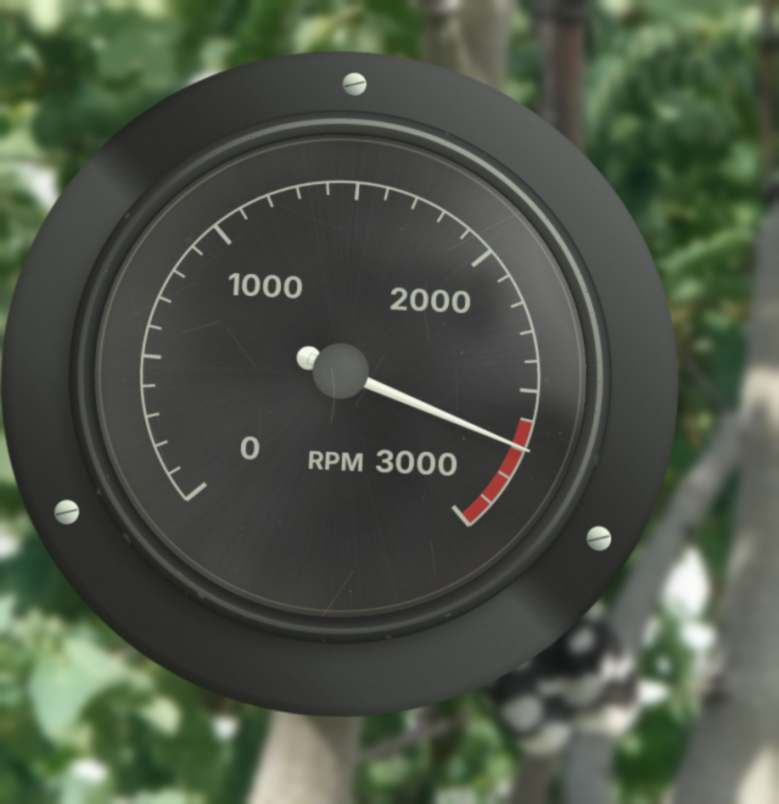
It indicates rpm 2700
